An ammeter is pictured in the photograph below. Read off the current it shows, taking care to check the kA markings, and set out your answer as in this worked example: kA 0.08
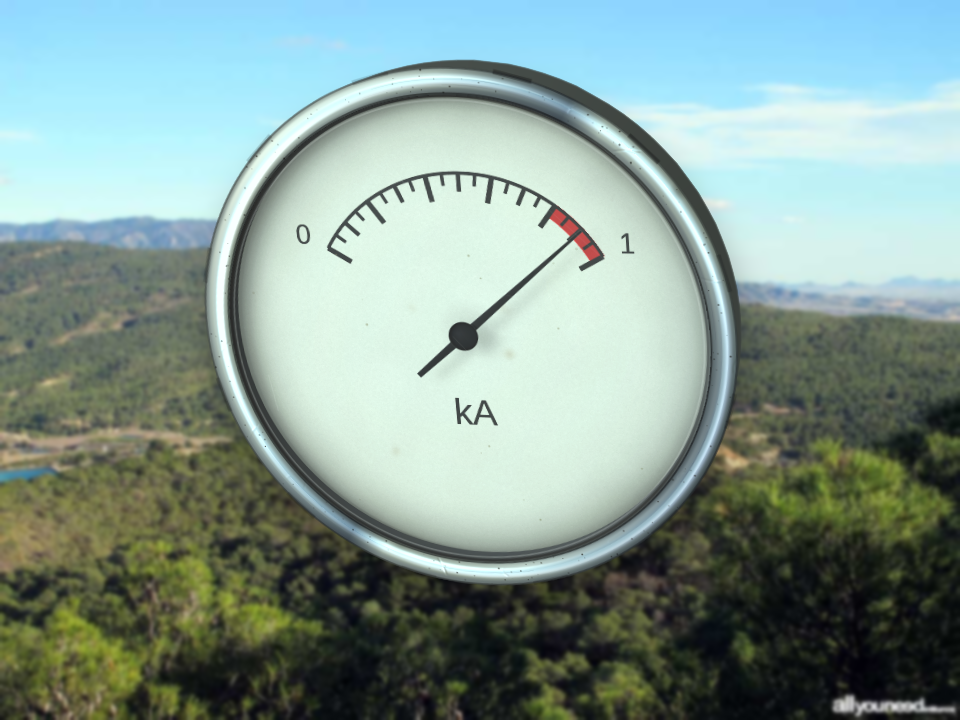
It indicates kA 0.9
